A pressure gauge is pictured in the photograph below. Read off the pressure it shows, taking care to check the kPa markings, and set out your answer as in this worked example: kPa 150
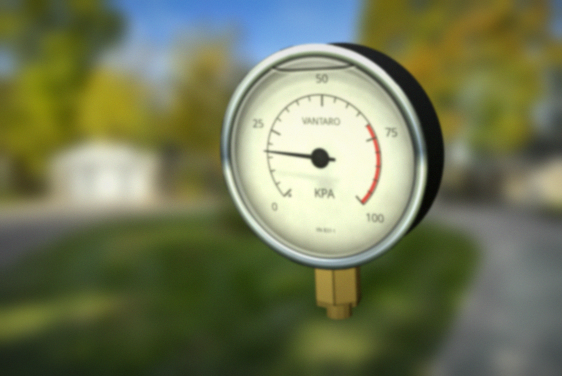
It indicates kPa 17.5
